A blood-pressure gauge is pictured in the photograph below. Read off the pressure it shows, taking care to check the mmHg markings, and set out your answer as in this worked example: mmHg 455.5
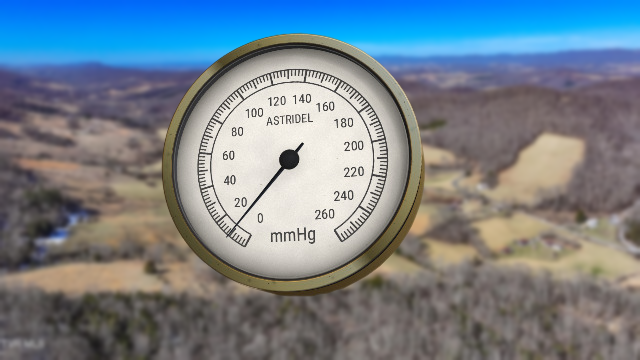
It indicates mmHg 10
